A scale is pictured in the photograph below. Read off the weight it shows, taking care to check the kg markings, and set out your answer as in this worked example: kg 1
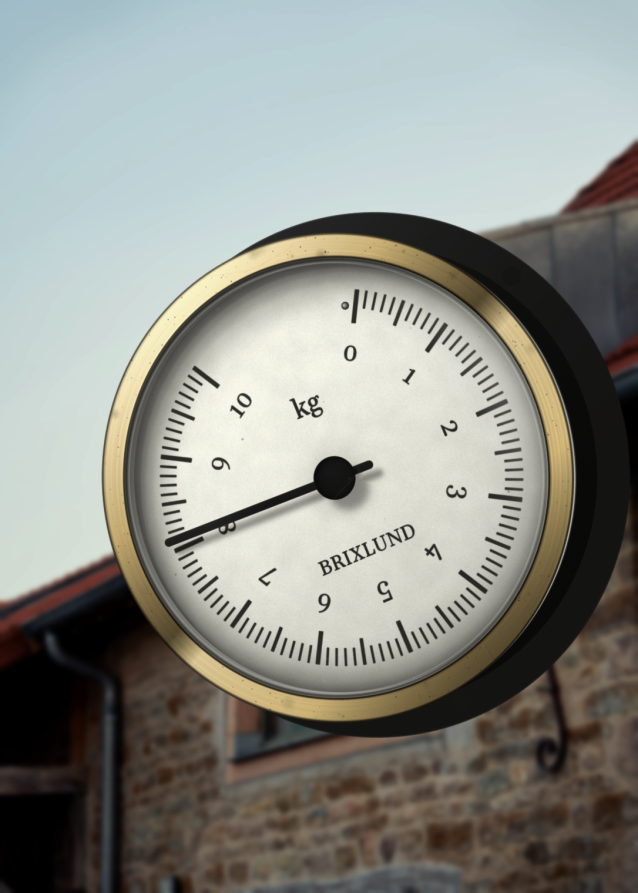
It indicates kg 8.1
